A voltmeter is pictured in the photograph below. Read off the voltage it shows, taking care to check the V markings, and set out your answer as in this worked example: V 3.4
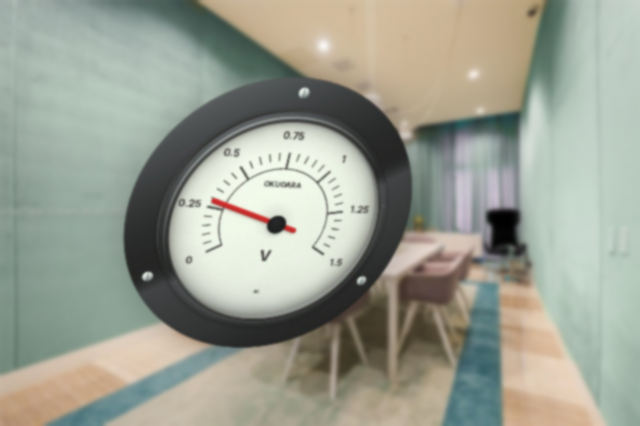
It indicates V 0.3
